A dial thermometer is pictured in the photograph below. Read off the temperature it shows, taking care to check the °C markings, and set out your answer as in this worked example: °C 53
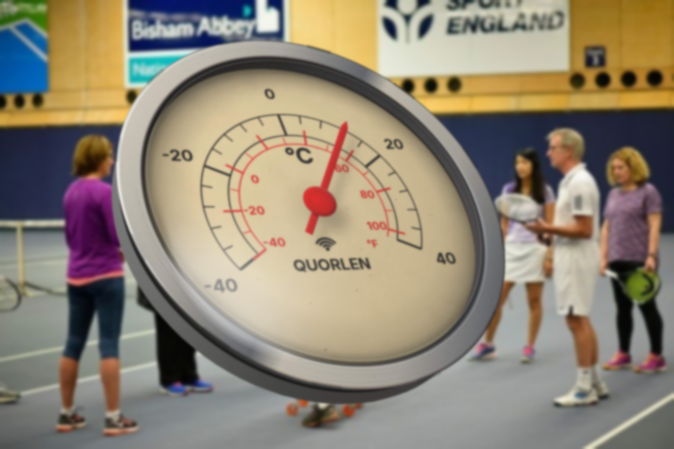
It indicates °C 12
